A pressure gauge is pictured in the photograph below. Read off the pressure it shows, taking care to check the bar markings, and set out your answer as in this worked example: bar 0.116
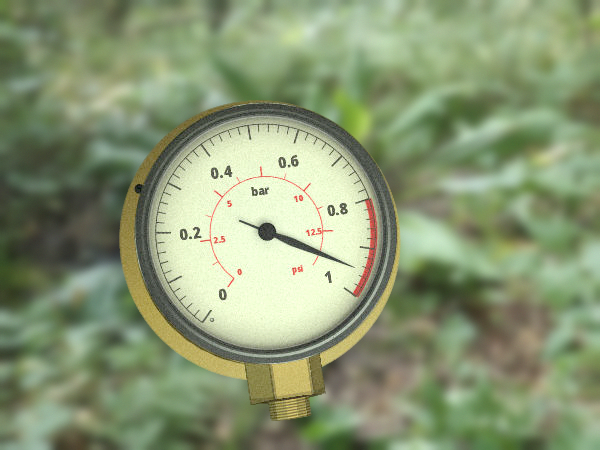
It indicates bar 0.95
